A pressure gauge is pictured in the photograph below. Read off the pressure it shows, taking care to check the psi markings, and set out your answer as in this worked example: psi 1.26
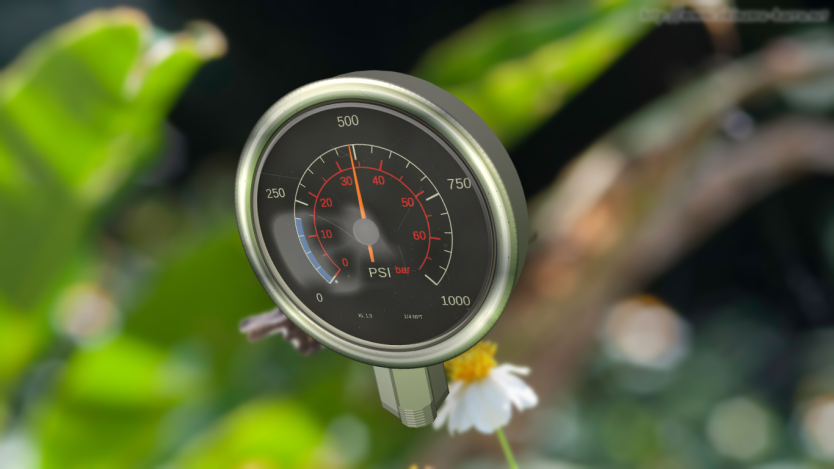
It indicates psi 500
